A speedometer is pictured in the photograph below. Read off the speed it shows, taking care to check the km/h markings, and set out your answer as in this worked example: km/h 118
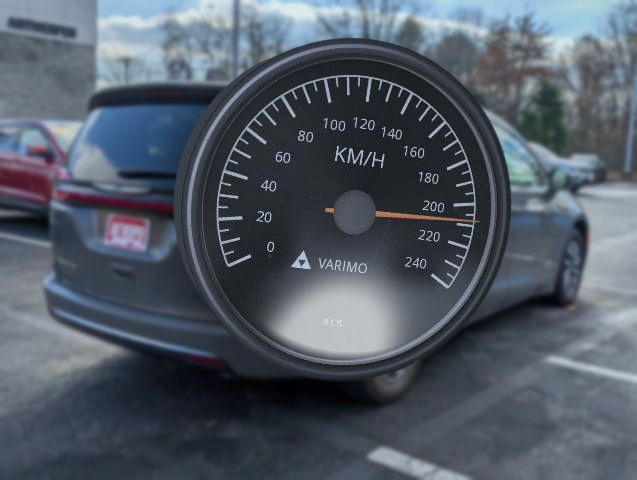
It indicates km/h 207.5
